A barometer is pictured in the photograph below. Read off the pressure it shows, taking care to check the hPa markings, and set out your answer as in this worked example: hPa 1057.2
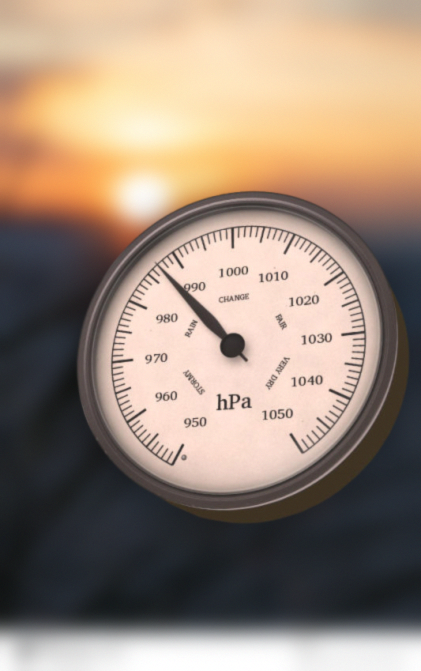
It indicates hPa 987
